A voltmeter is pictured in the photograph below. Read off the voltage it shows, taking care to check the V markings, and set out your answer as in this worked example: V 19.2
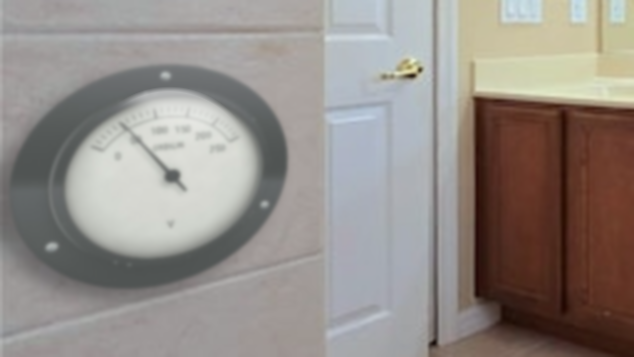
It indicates V 50
